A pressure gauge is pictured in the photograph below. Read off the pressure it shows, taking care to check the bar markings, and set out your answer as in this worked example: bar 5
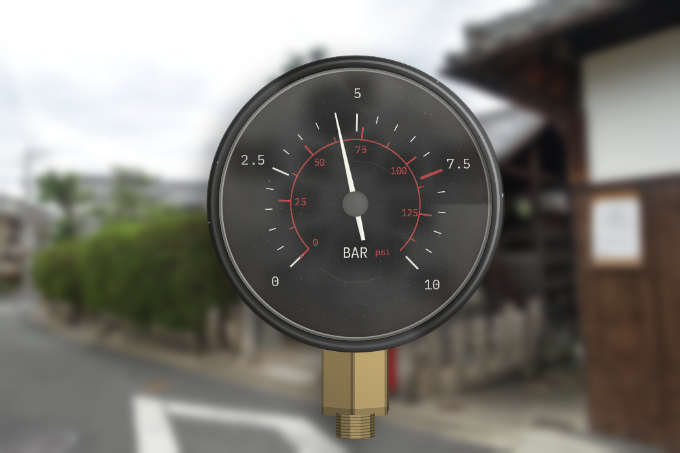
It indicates bar 4.5
